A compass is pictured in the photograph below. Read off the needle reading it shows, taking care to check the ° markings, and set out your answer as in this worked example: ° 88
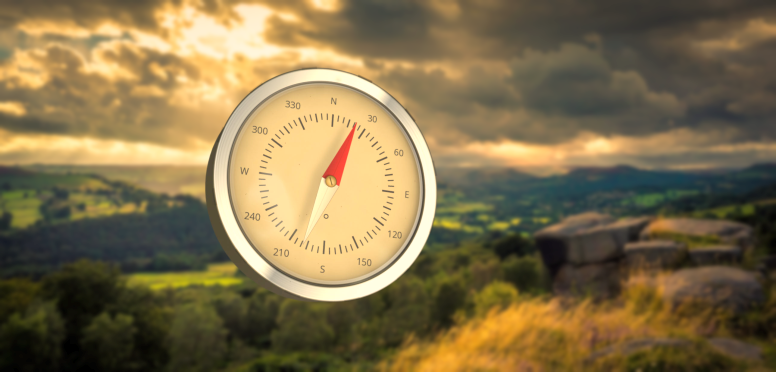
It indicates ° 20
